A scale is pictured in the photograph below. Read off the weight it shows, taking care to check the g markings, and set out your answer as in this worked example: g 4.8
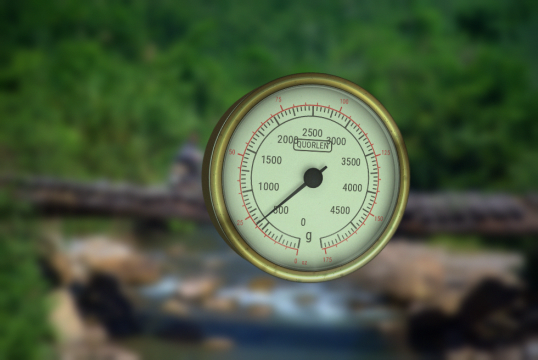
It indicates g 600
